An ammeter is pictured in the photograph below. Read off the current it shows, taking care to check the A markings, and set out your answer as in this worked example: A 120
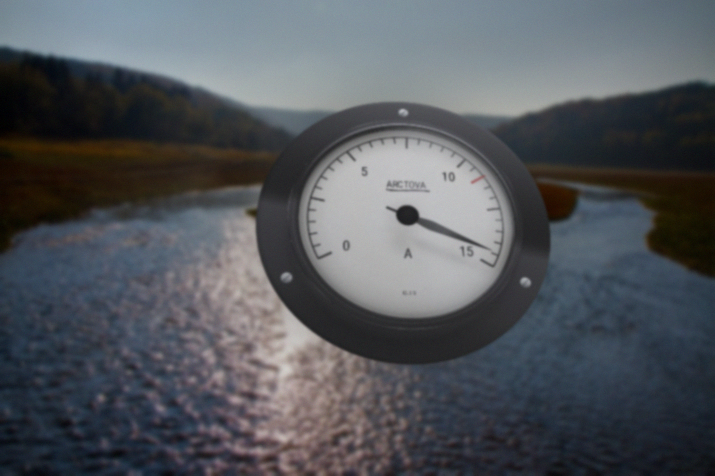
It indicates A 14.5
